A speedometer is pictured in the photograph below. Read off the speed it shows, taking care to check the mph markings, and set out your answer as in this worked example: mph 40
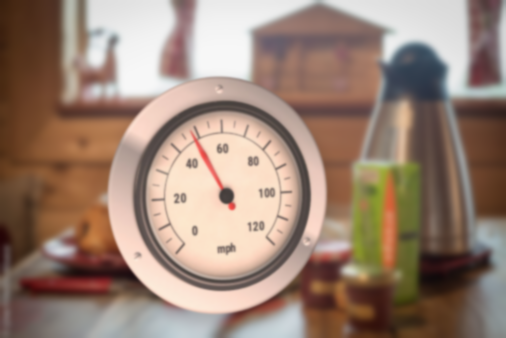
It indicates mph 47.5
